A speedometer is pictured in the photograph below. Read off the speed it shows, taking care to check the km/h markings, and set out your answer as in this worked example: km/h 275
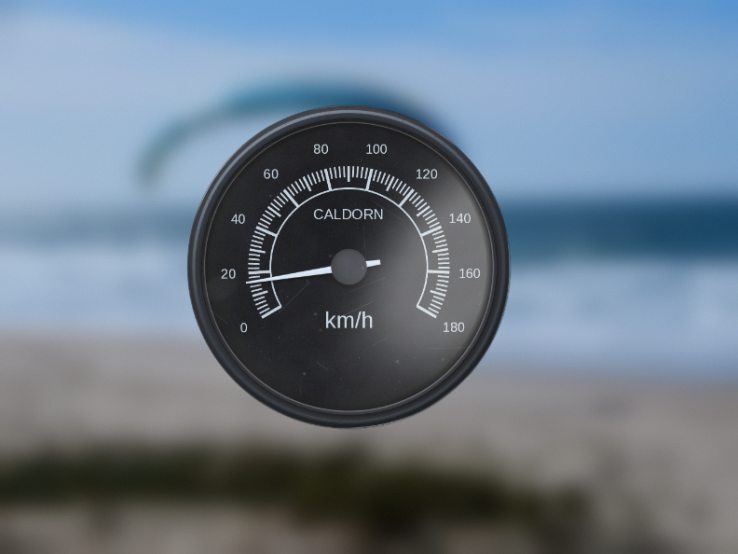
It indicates km/h 16
